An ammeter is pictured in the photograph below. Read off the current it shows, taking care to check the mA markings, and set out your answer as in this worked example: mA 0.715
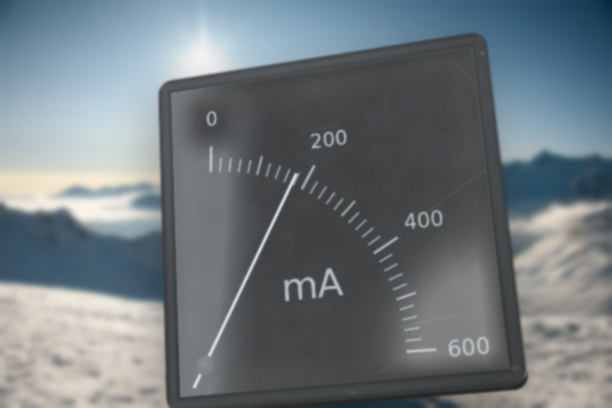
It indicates mA 180
